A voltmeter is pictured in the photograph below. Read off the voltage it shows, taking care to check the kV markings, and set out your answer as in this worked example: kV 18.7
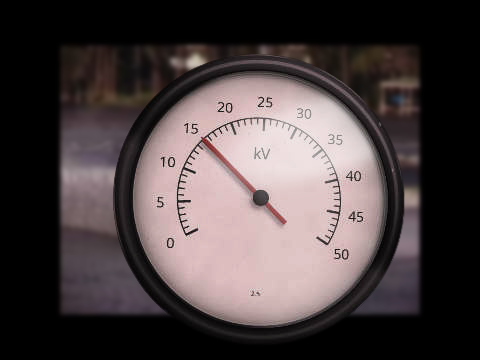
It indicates kV 15
